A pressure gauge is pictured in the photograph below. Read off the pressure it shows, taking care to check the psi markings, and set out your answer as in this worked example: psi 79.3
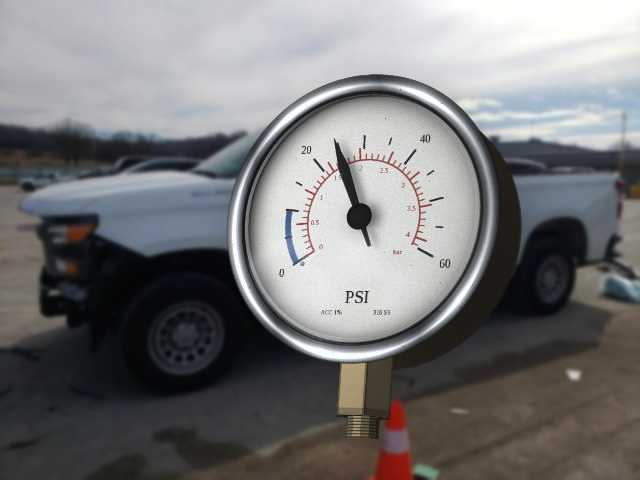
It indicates psi 25
